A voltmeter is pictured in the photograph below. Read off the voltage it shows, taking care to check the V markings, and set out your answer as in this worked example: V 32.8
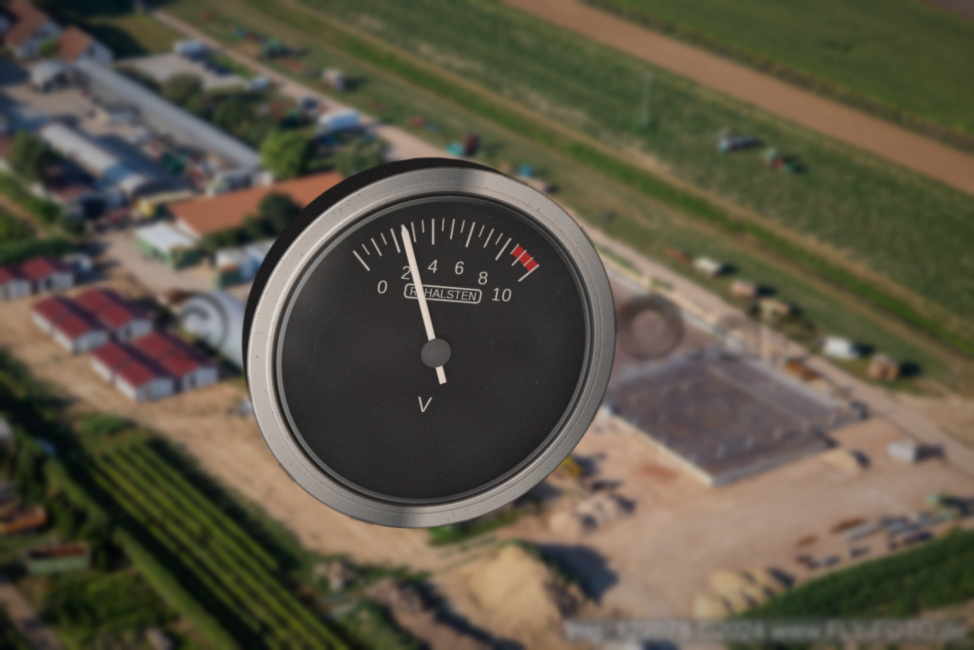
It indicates V 2.5
